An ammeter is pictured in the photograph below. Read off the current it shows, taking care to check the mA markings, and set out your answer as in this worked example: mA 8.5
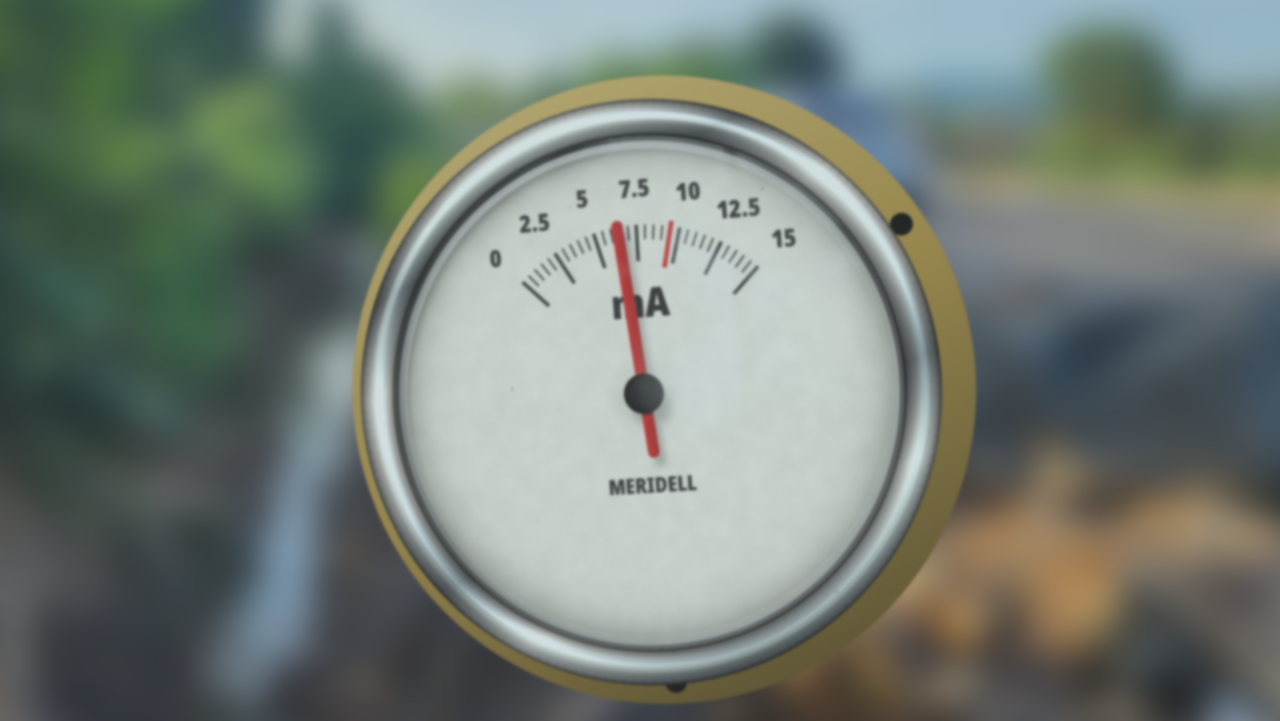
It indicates mA 6.5
